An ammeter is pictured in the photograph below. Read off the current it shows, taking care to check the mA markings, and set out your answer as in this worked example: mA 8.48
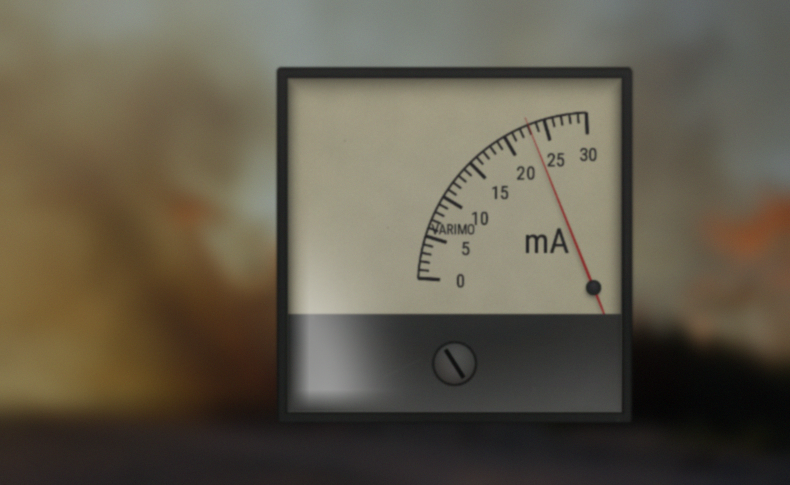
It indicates mA 23
